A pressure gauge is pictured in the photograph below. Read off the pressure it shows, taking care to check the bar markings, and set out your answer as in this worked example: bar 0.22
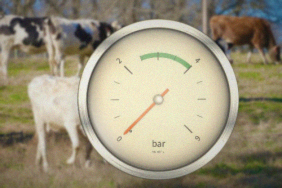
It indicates bar 0
